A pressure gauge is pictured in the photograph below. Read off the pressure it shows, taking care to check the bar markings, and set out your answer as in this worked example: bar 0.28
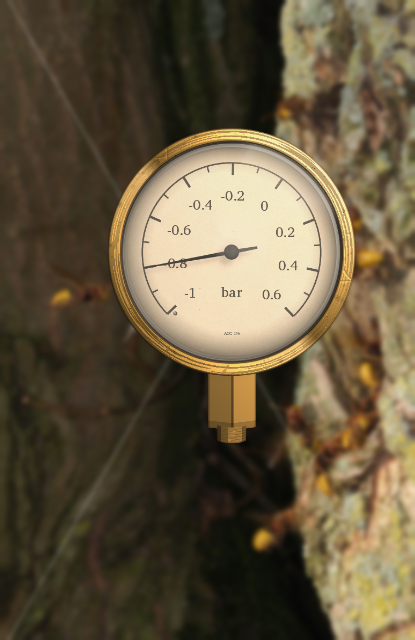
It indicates bar -0.8
